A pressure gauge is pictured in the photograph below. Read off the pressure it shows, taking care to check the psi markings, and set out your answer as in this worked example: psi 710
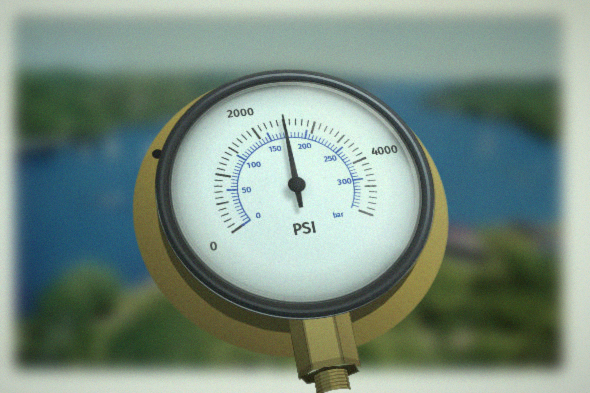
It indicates psi 2500
